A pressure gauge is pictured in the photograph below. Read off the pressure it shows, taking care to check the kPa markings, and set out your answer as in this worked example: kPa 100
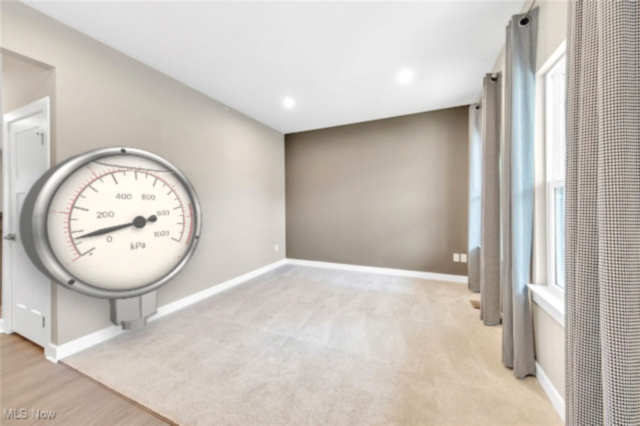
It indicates kPa 75
